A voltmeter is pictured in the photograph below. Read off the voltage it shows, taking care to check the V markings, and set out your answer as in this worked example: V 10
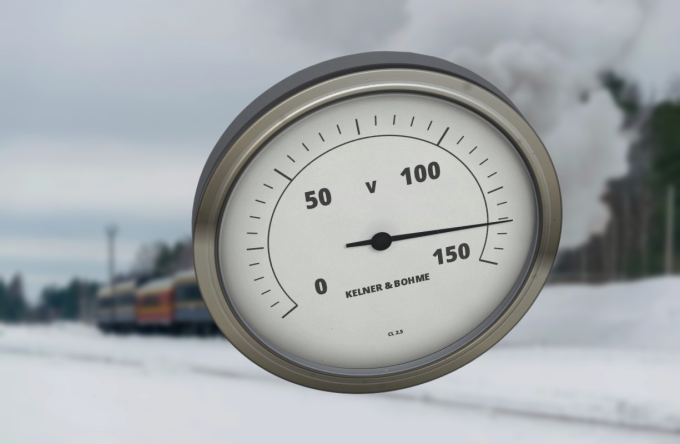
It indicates V 135
